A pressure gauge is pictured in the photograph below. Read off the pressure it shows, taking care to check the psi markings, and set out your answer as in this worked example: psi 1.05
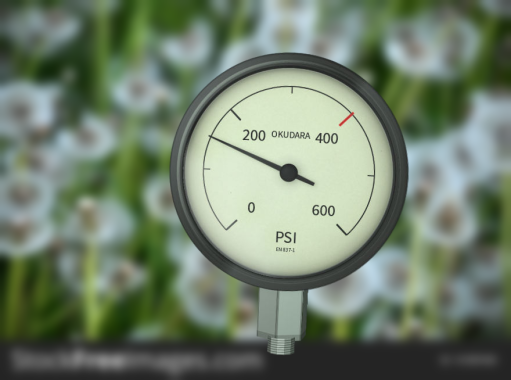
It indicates psi 150
